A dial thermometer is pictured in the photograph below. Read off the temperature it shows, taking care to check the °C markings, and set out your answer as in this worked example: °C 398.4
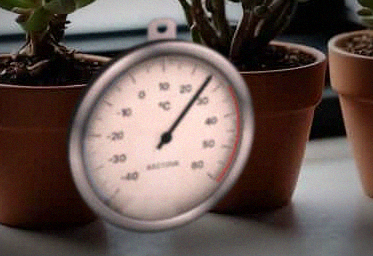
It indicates °C 25
